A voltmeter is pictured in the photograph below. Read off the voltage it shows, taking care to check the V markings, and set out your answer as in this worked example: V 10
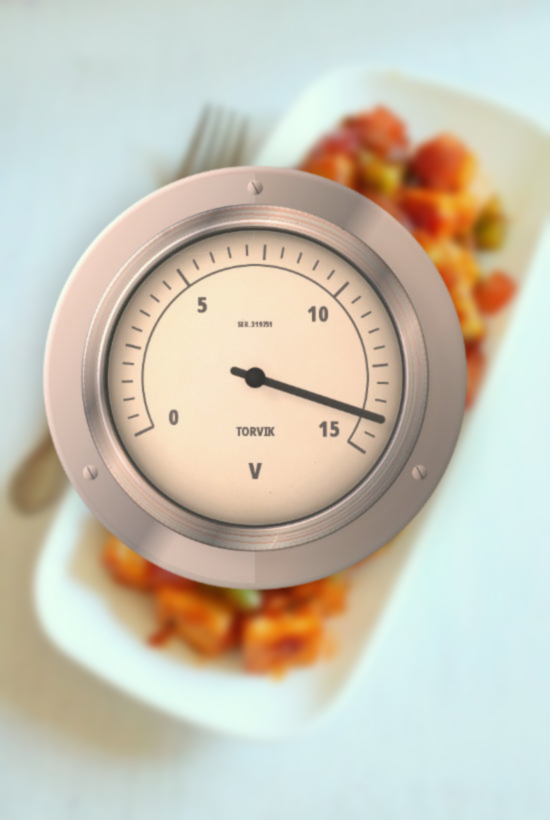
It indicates V 14
